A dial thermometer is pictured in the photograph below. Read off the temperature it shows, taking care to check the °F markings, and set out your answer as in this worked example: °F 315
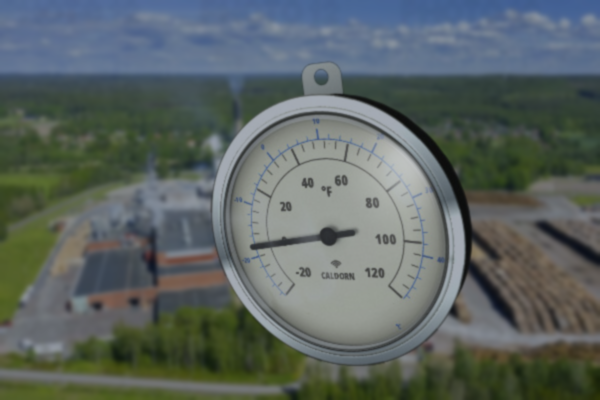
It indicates °F 0
